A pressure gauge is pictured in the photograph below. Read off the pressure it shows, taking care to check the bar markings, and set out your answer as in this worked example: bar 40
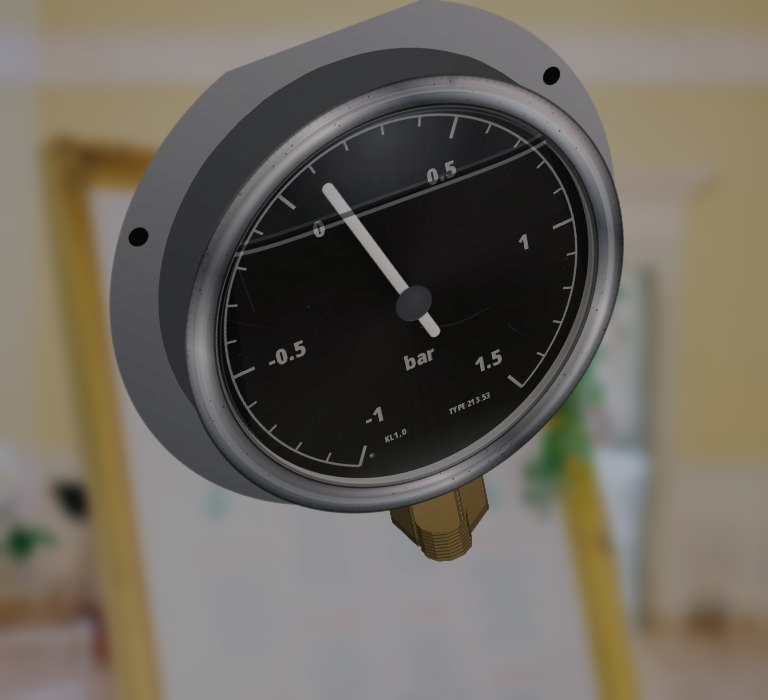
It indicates bar 0.1
